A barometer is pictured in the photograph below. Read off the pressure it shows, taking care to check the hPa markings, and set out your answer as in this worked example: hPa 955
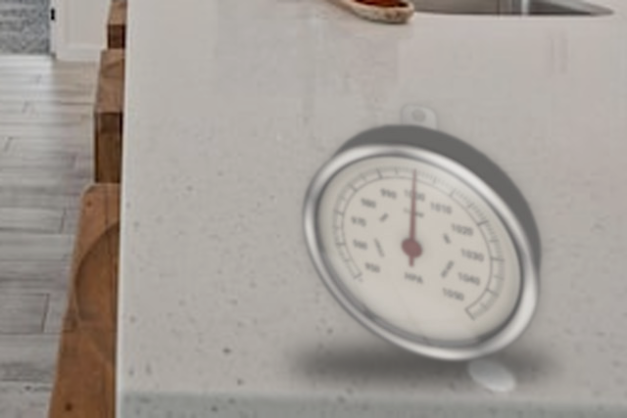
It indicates hPa 1000
